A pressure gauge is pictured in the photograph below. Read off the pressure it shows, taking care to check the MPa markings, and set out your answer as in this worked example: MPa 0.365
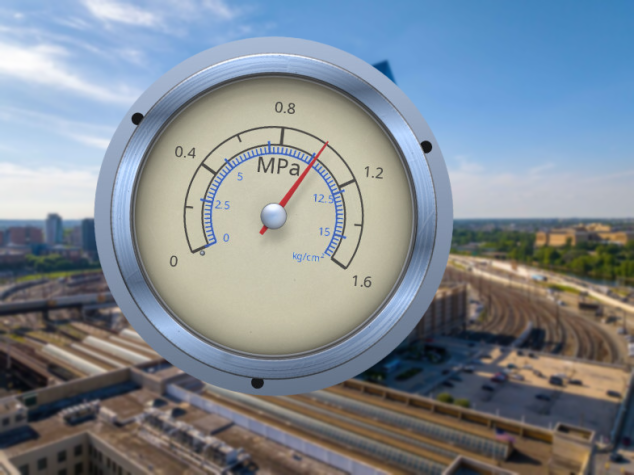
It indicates MPa 1
